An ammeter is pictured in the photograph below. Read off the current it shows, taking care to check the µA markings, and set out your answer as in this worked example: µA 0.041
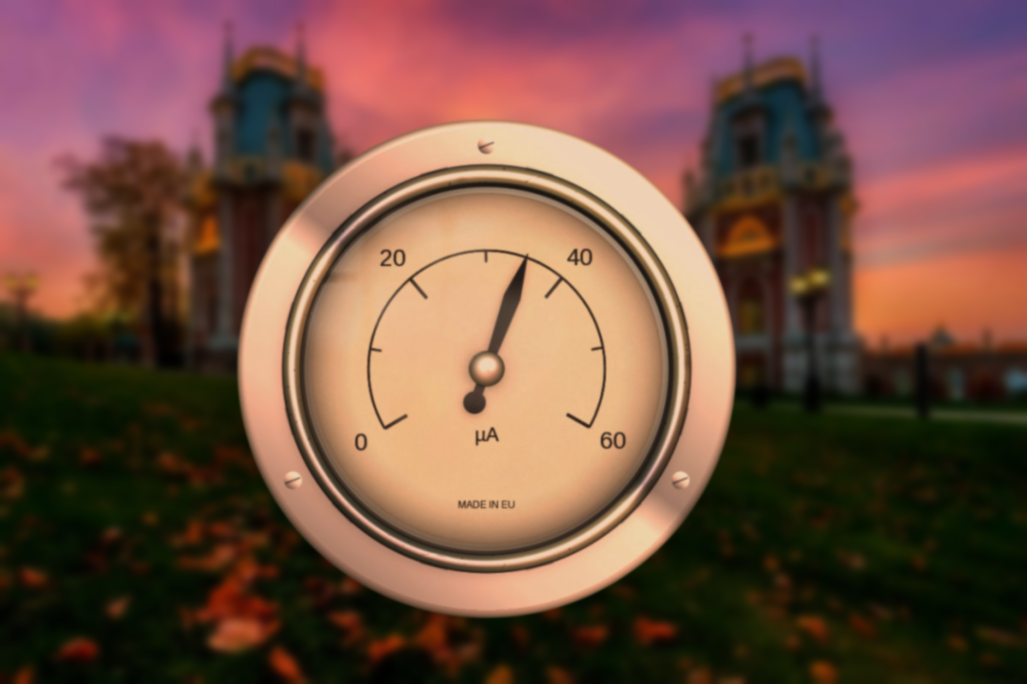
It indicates µA 35
